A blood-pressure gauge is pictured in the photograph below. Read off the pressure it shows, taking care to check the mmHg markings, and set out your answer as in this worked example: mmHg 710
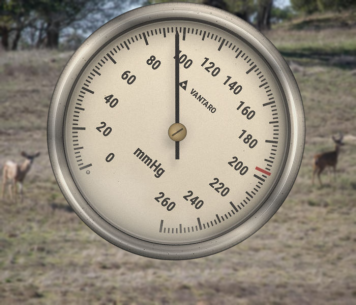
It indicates mmHg 96
